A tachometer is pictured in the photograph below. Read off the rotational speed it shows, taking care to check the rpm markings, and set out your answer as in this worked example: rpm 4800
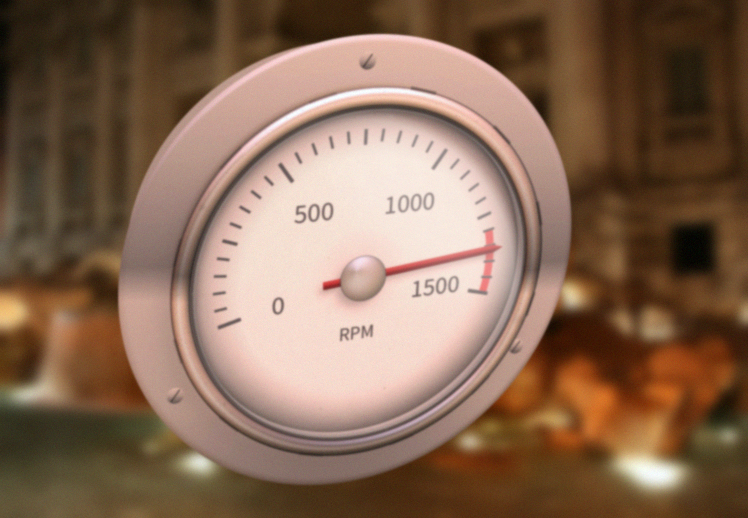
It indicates rpm 1350
